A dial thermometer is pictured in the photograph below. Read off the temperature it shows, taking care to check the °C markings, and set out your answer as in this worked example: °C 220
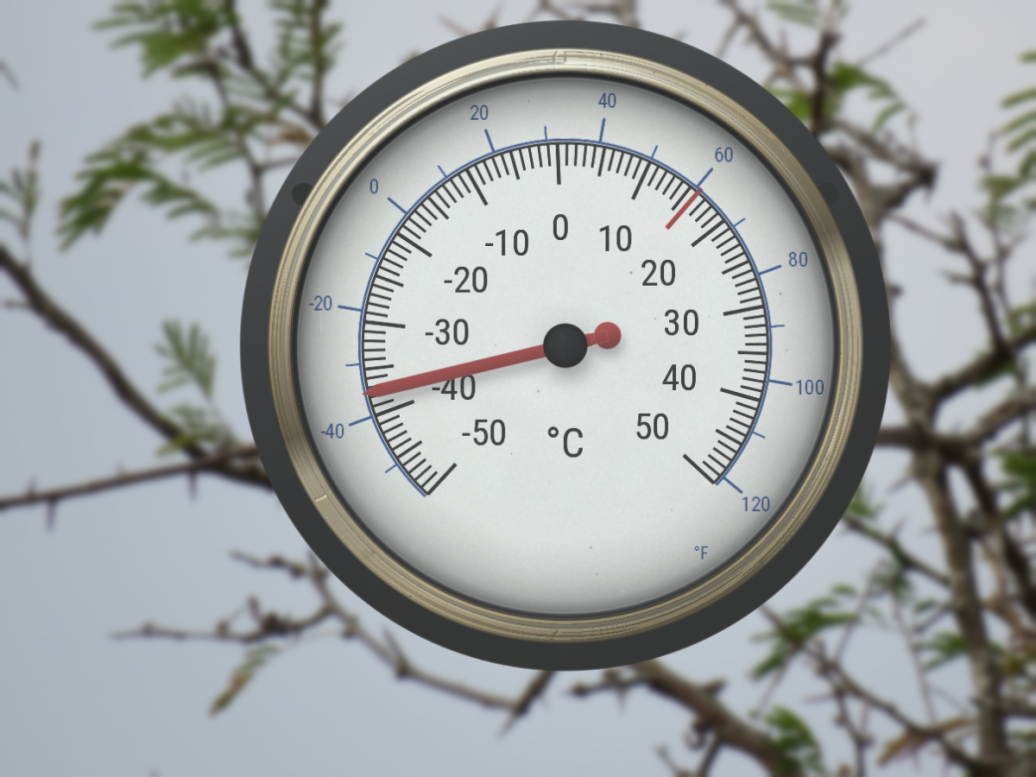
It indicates °C -37.5
